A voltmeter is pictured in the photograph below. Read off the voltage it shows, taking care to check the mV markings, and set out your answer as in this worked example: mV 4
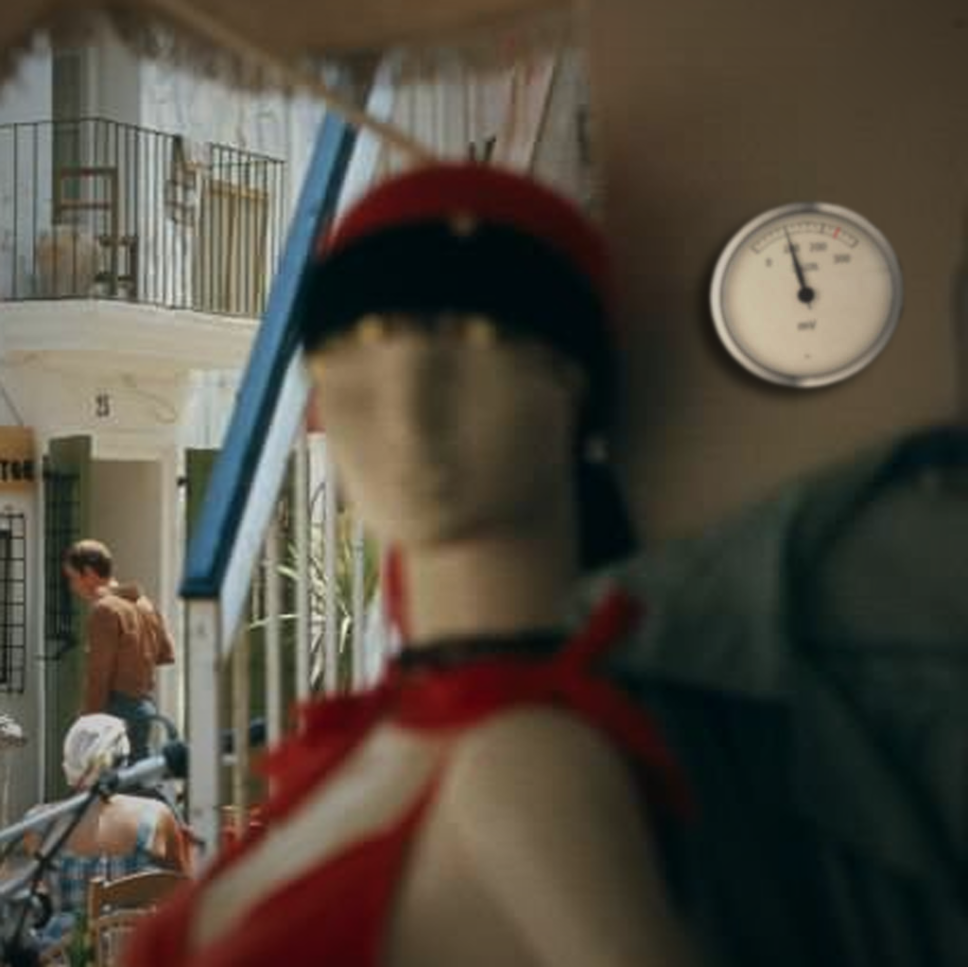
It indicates mV 100
